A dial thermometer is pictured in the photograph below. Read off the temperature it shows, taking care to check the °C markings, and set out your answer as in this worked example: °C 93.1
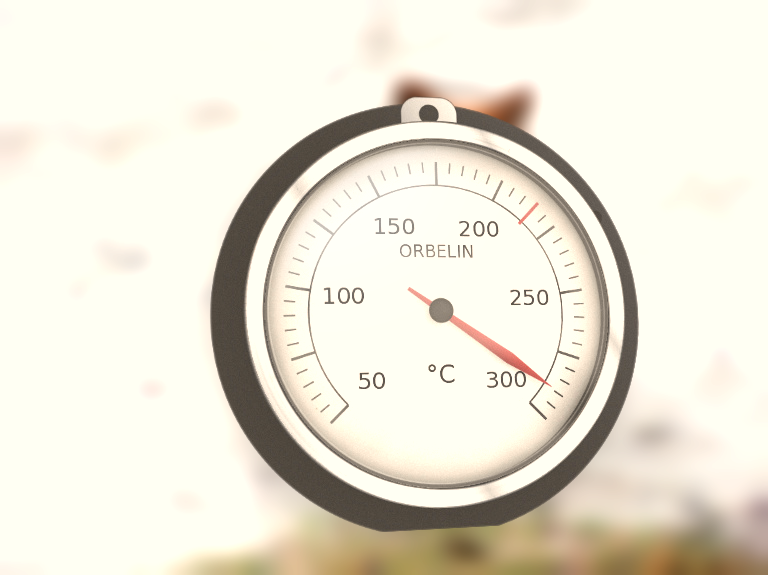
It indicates °C 290
